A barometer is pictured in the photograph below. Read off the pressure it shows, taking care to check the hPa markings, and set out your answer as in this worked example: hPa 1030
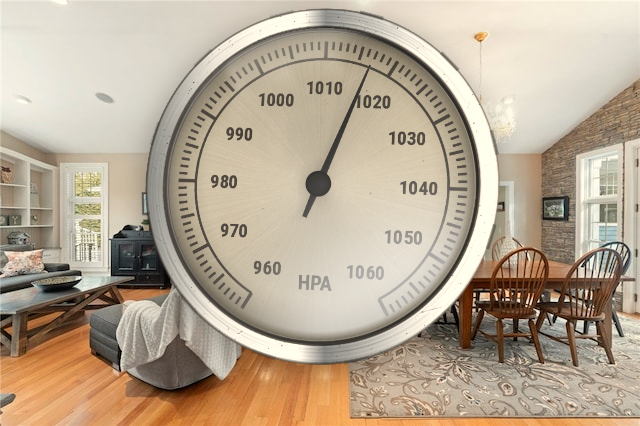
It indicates hPa 1017
